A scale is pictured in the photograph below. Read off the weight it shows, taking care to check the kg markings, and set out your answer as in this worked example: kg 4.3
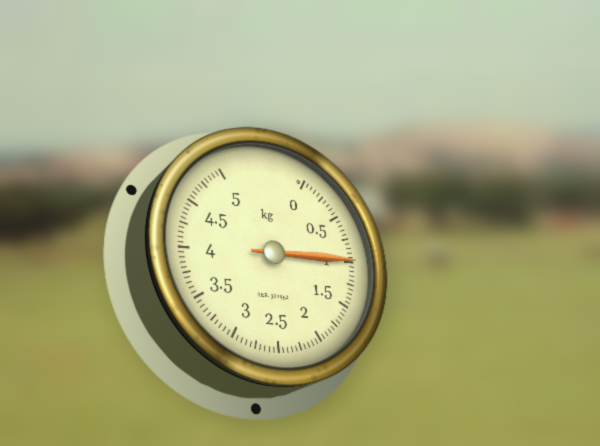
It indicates kg 1
